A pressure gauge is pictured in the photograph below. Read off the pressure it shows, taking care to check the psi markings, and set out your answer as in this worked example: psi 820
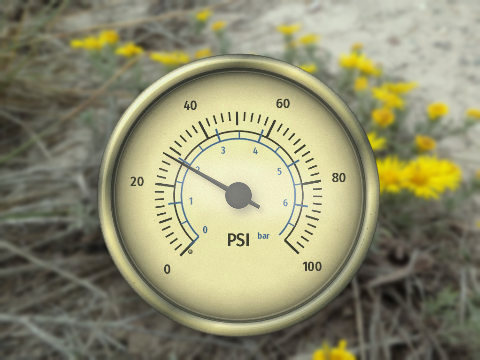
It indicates psi 28
